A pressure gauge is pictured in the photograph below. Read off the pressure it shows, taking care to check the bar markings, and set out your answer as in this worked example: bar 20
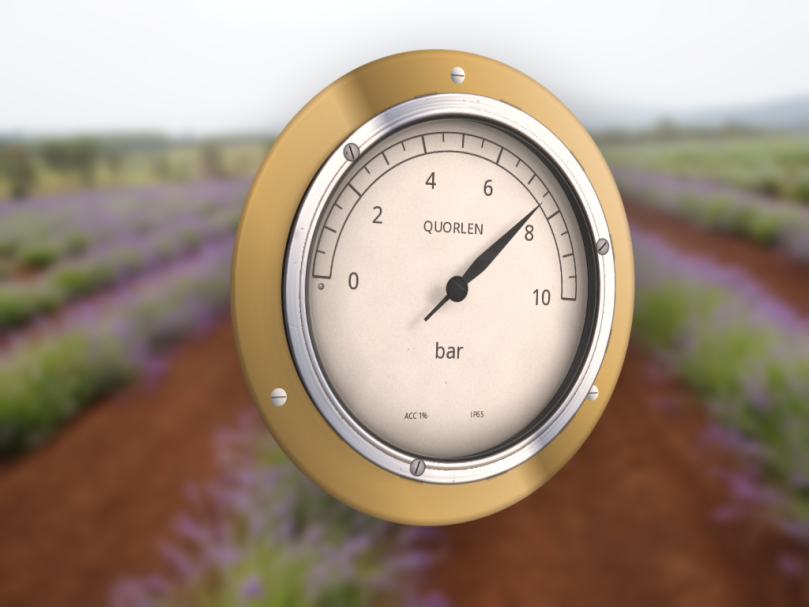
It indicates bar 7.5
